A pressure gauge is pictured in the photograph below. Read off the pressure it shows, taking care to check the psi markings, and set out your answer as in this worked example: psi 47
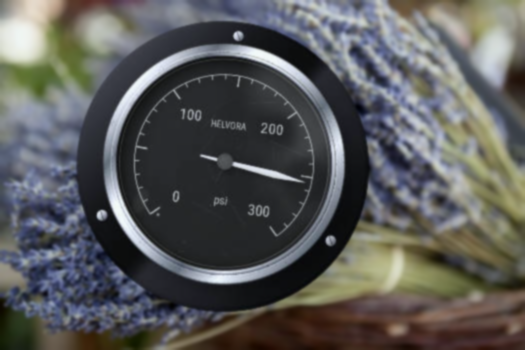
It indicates psi 255
